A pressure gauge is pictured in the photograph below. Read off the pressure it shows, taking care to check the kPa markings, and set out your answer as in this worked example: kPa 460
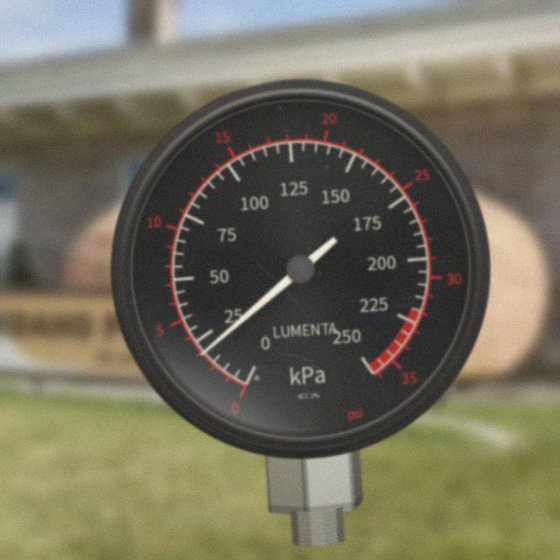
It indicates kPa 20
